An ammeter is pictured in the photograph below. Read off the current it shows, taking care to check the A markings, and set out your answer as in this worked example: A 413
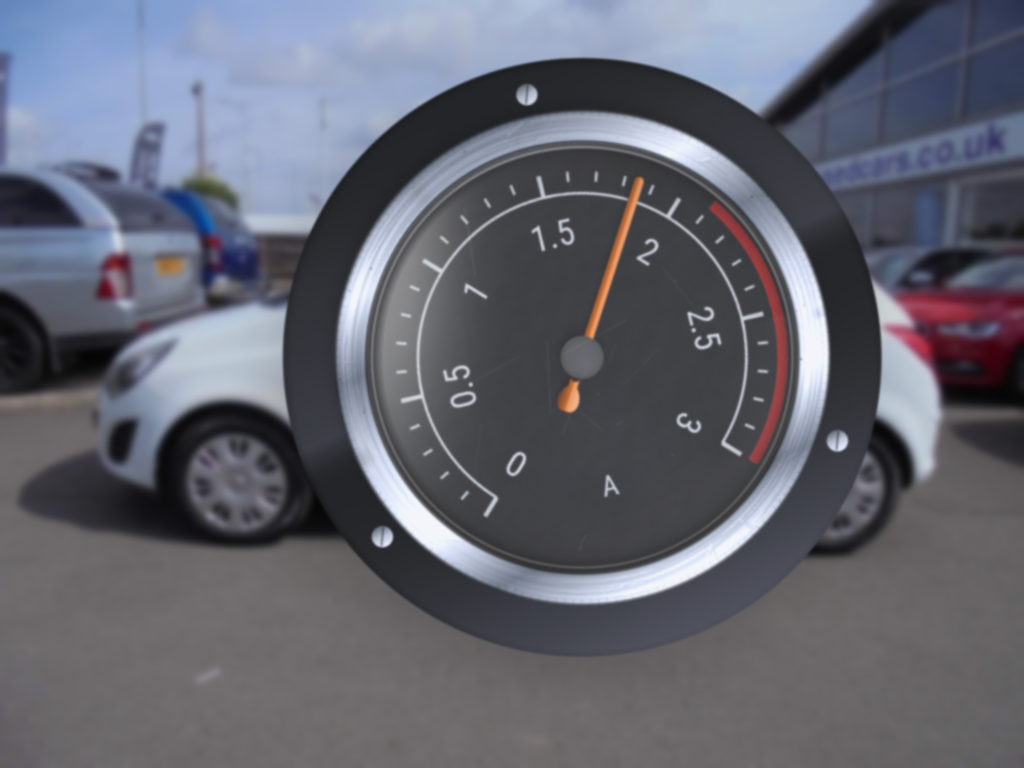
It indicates A 1.85
